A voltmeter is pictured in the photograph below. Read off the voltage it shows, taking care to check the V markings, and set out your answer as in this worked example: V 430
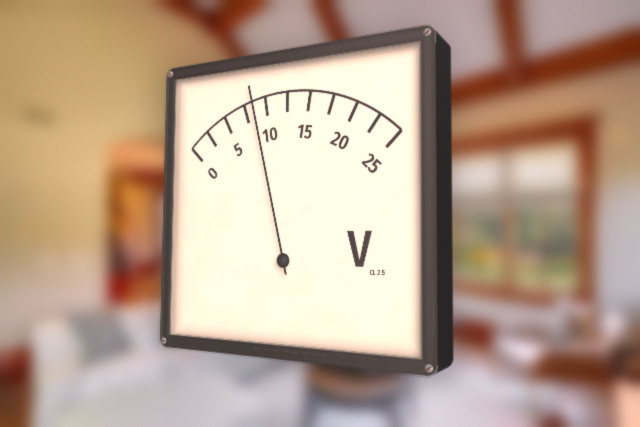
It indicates V 8.75
